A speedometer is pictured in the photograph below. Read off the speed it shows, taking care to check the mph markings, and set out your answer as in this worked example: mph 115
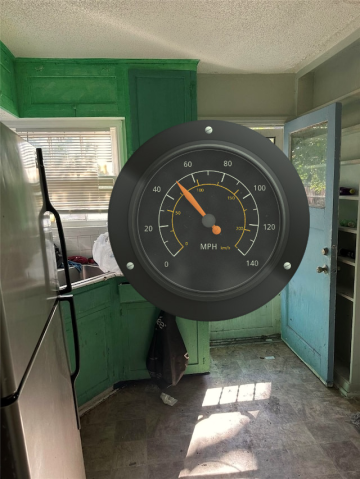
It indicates mph 50
